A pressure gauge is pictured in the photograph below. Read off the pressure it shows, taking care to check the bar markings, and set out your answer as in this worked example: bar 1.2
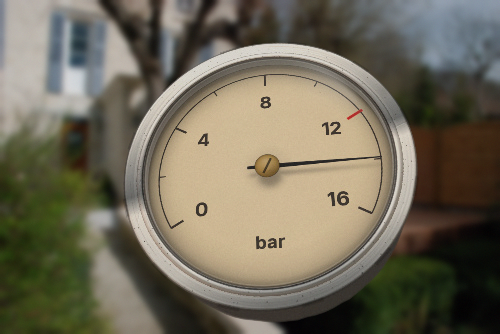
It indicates bar 14
